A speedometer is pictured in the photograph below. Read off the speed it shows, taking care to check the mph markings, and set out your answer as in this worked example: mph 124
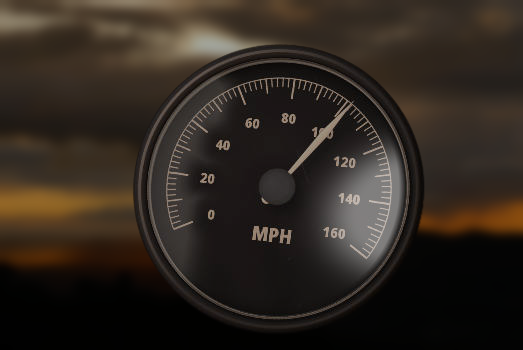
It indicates mph 102
